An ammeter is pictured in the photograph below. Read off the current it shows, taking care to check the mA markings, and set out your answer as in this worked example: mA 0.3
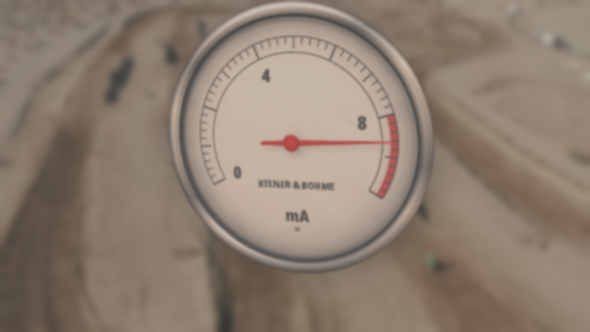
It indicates mA 8.6
